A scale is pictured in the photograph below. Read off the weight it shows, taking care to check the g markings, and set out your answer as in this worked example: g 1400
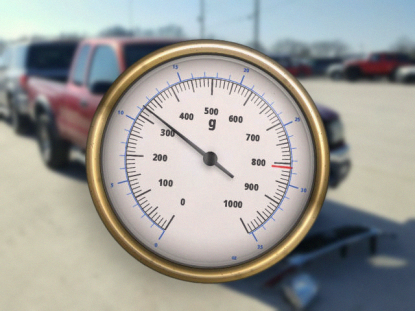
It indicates g 320
